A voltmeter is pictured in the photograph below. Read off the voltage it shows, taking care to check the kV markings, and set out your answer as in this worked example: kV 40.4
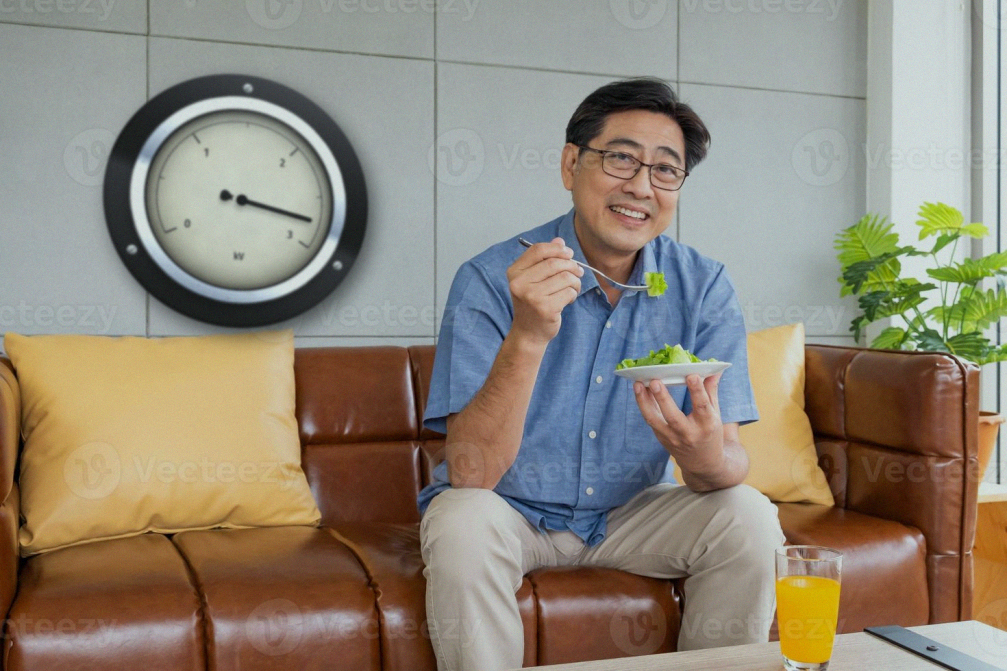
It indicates kV 2.75
